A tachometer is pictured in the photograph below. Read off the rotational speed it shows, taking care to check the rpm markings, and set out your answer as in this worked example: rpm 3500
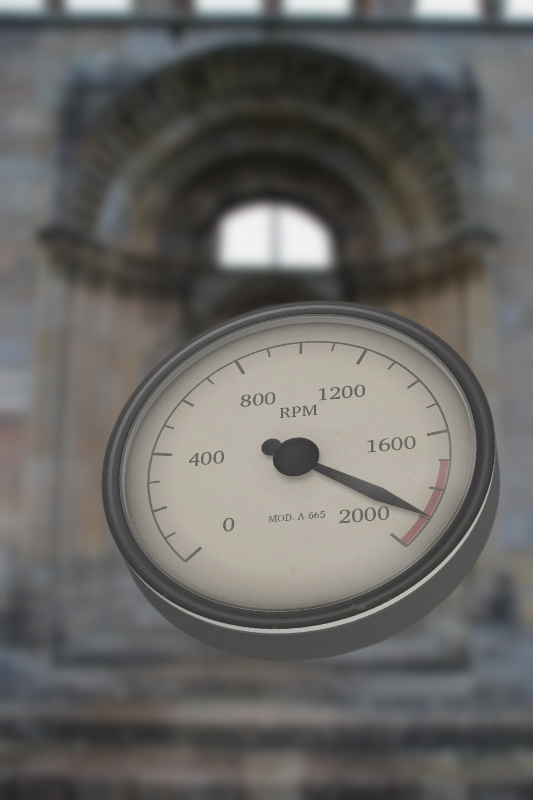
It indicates rpm 1900
